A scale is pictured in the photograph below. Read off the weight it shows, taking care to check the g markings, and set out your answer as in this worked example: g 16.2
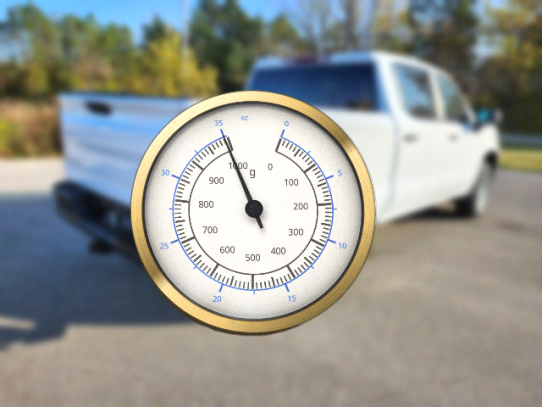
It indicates g 990
